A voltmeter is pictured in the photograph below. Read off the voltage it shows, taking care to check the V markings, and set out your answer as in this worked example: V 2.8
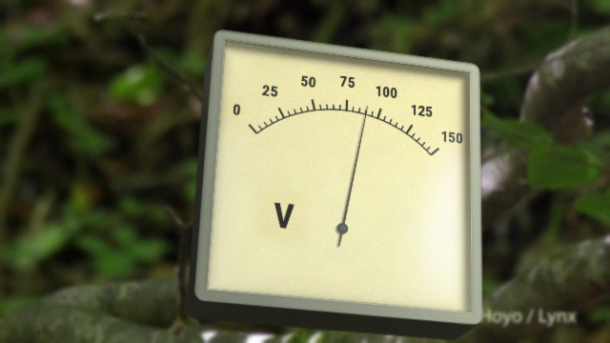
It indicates V 90
